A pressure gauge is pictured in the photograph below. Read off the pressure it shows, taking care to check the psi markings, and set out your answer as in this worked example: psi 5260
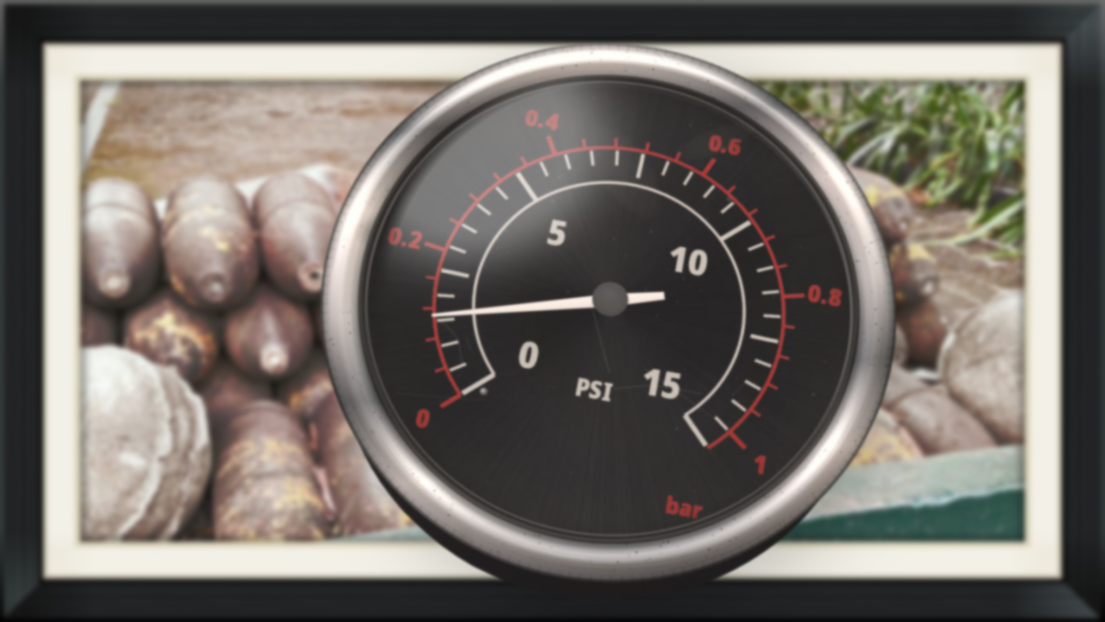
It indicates psi 1.5
